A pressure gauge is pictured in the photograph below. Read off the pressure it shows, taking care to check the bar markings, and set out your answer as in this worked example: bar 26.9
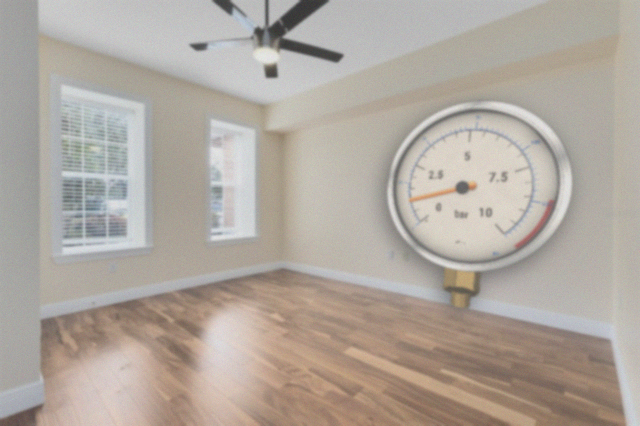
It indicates bar 1
